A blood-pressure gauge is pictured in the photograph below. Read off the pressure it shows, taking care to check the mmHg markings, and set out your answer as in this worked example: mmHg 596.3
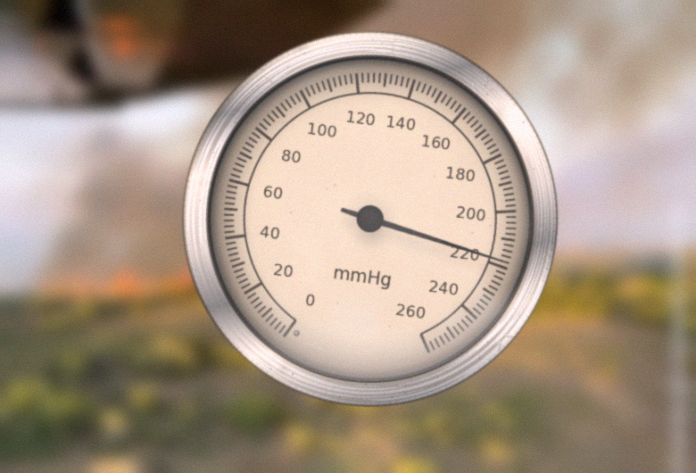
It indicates mmHg 218
